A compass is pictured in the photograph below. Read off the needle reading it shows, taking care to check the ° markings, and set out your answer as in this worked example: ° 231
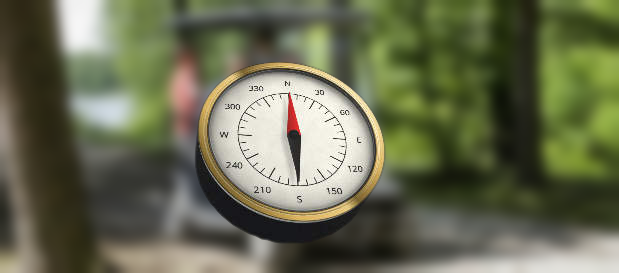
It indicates ° 0
